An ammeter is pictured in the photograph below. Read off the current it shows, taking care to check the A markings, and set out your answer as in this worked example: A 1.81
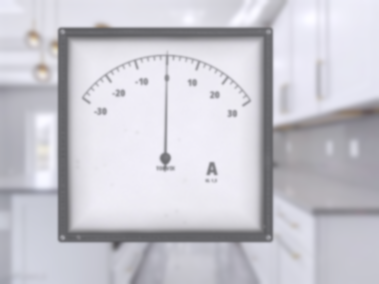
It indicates A 0
